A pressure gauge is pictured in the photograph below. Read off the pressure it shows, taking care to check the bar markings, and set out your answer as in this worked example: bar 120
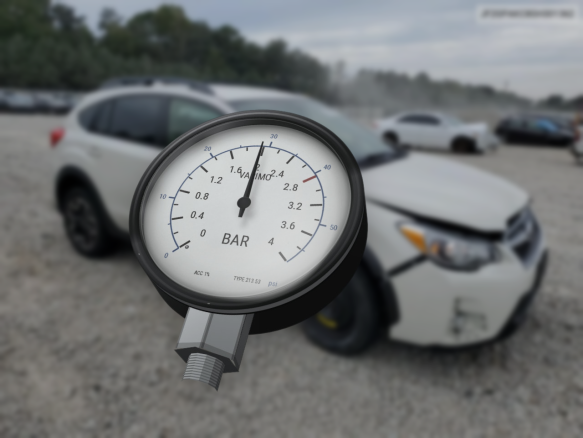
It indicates bar 2
